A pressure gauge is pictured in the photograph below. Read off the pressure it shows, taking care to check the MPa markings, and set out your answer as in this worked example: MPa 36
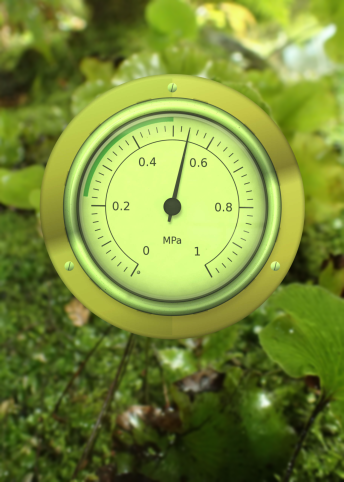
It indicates MPa 0.54
